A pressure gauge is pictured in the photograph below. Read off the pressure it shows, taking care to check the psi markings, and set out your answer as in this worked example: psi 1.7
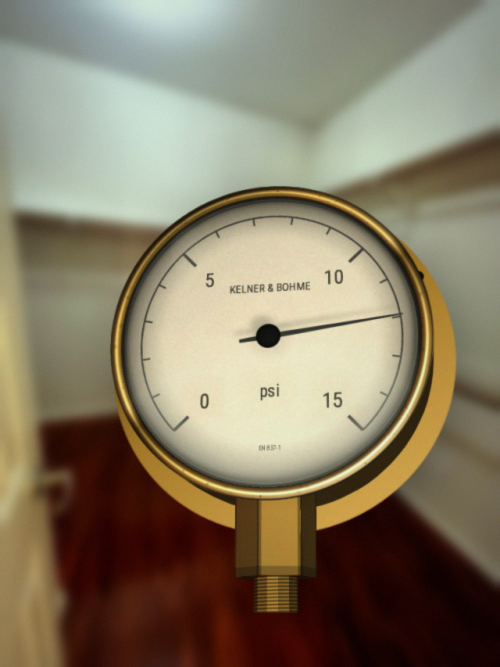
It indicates psi 12
